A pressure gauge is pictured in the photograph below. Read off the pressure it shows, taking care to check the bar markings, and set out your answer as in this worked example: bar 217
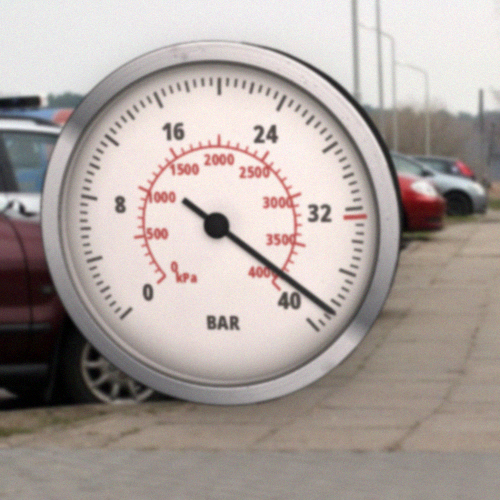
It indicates bar 38.5
